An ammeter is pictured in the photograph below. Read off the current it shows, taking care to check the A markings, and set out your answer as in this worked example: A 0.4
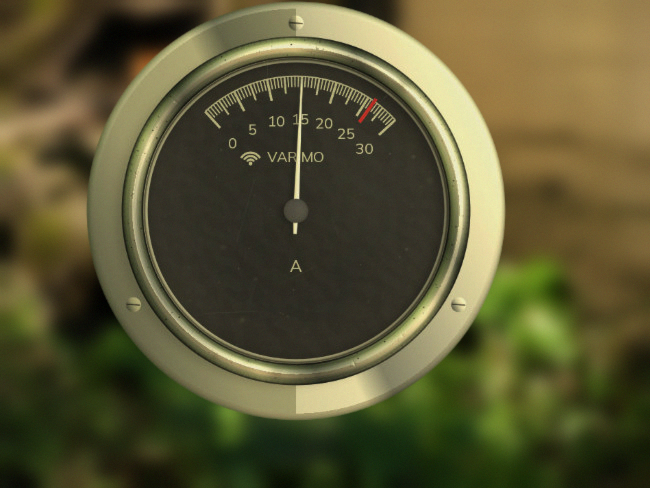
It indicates A 15
